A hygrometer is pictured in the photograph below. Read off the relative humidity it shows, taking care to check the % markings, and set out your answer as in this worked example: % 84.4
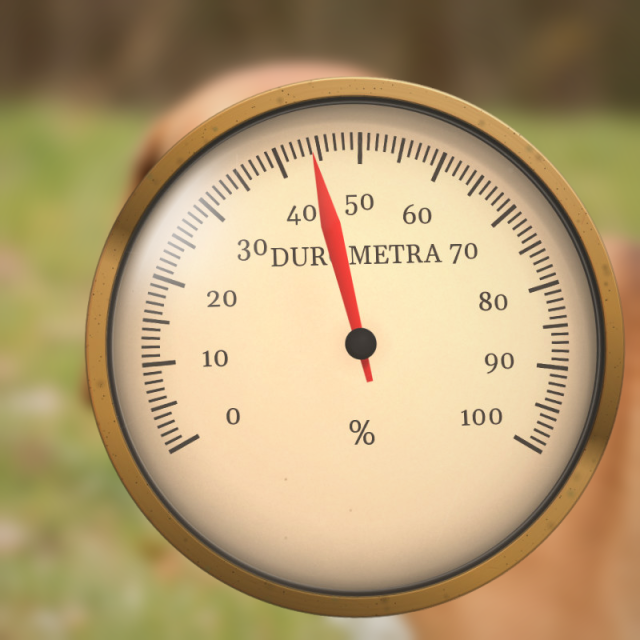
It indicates % 44
